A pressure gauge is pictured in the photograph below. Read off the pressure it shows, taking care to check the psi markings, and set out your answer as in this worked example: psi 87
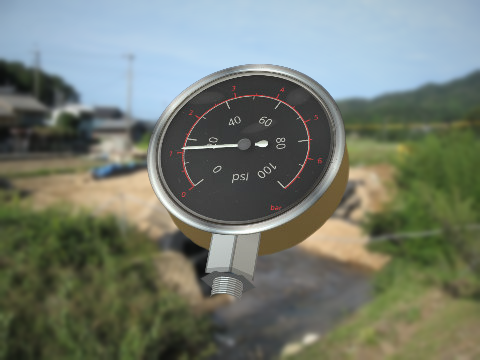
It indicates psi 15
